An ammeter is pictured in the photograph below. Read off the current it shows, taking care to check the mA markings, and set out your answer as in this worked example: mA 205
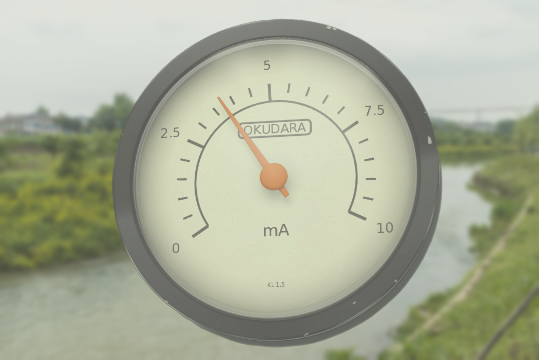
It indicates mA 3.75
